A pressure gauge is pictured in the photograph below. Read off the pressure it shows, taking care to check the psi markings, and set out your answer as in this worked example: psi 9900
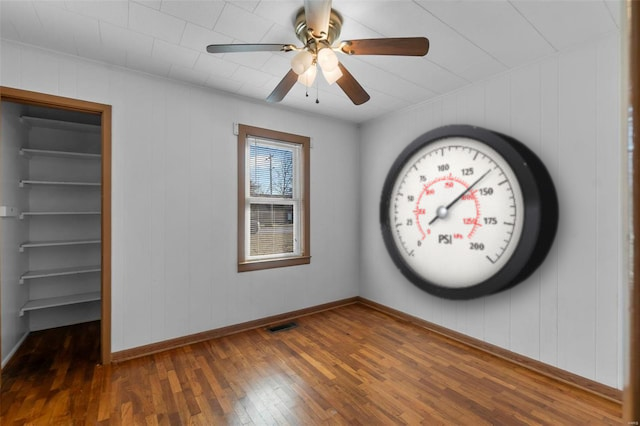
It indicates psi 140
